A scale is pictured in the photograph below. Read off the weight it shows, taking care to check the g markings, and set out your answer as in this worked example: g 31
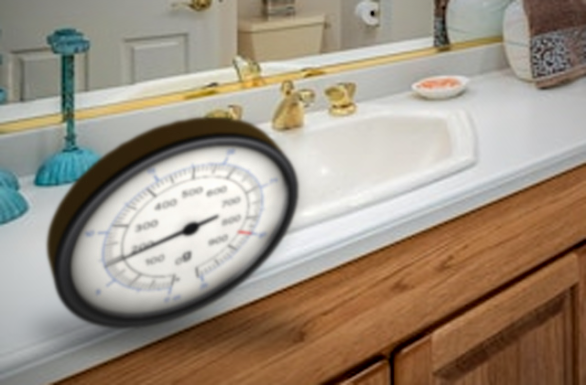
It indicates g 200
